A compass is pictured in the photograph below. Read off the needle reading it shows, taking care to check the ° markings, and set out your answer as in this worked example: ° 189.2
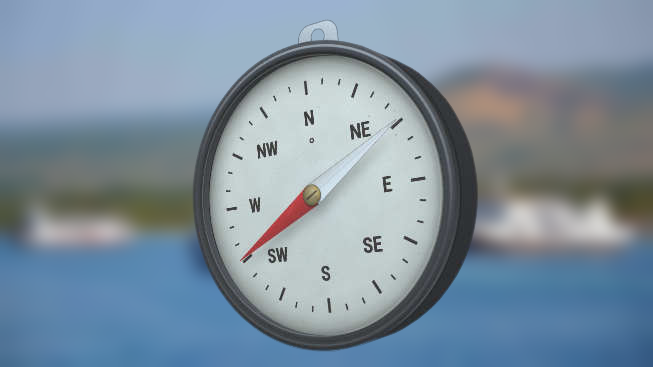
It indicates ° 240
